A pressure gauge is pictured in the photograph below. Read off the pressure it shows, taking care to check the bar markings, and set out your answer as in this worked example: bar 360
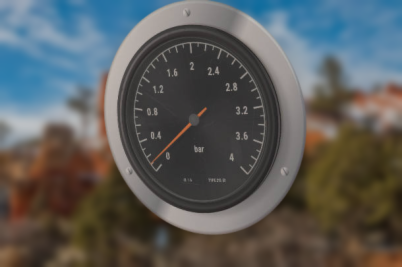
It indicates bar 0.1
